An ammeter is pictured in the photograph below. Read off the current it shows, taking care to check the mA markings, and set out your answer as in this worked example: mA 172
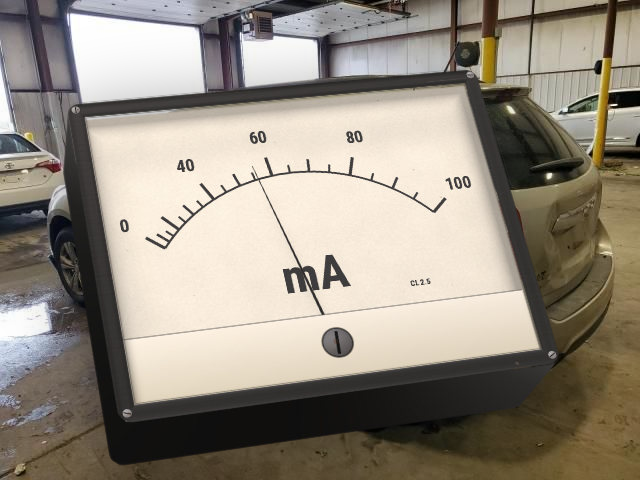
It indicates mA 55
